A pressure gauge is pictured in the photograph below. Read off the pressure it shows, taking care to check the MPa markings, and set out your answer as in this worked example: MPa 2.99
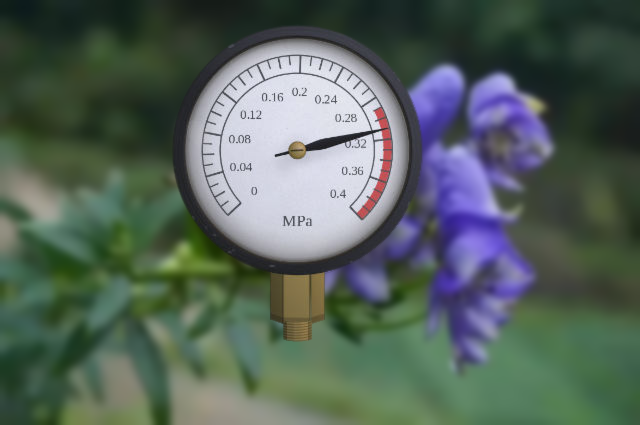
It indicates MPa 0.31
